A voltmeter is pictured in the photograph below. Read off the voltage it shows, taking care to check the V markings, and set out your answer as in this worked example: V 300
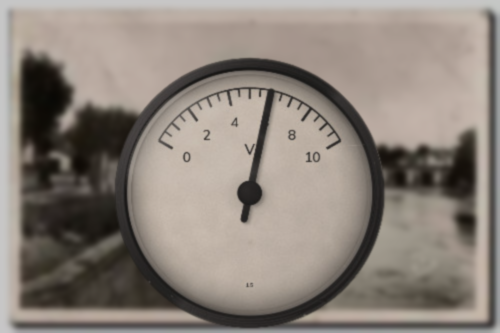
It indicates V 6
